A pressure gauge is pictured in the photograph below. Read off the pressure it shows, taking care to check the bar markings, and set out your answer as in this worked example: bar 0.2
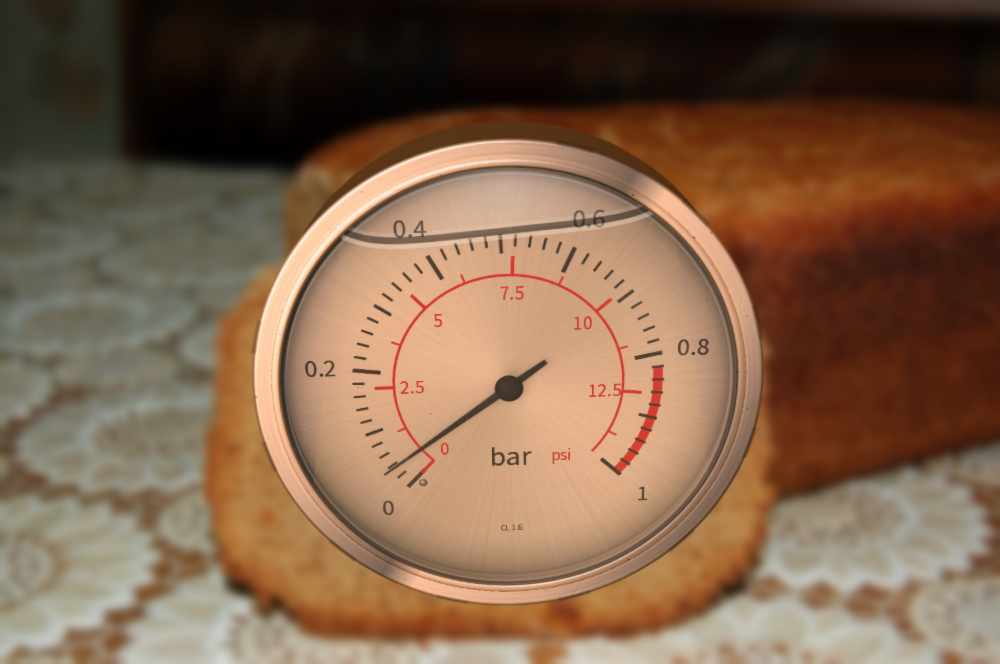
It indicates bar 0.04
